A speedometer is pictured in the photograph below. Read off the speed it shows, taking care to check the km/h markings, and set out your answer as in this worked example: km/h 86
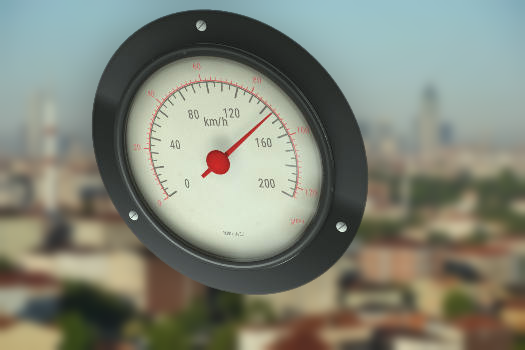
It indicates km/h 145
